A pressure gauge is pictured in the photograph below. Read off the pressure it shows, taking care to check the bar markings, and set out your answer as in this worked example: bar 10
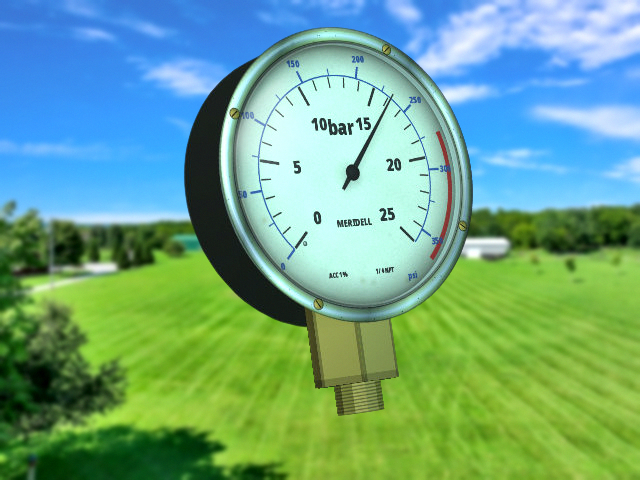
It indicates bar 16
